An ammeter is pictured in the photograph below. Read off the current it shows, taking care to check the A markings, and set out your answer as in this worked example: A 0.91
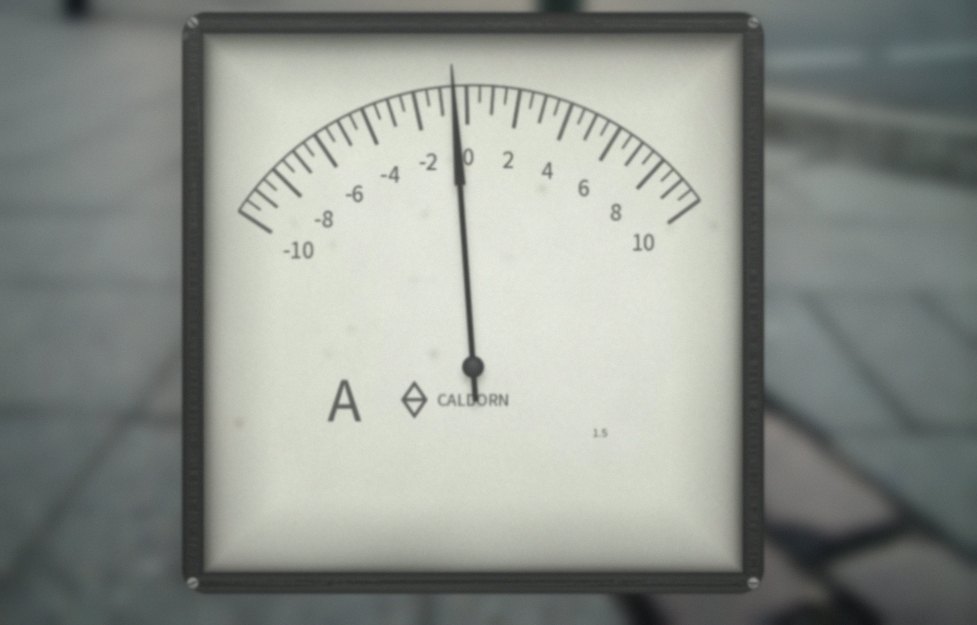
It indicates A -0.5
